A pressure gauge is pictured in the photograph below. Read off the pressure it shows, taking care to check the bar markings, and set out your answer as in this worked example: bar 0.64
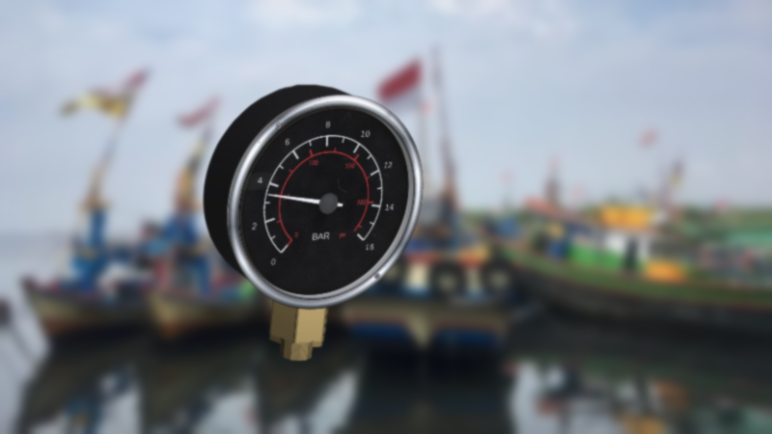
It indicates bar 3.5
